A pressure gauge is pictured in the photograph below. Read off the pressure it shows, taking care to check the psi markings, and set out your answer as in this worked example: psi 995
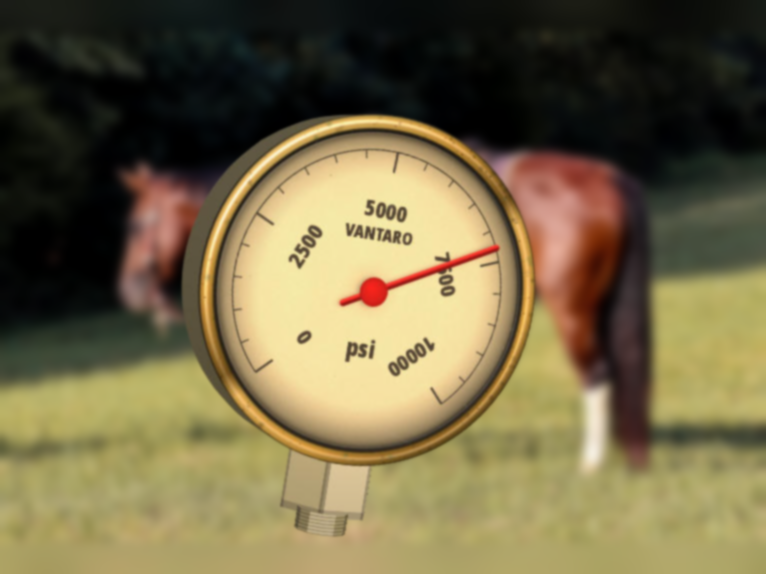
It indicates psi 7250
